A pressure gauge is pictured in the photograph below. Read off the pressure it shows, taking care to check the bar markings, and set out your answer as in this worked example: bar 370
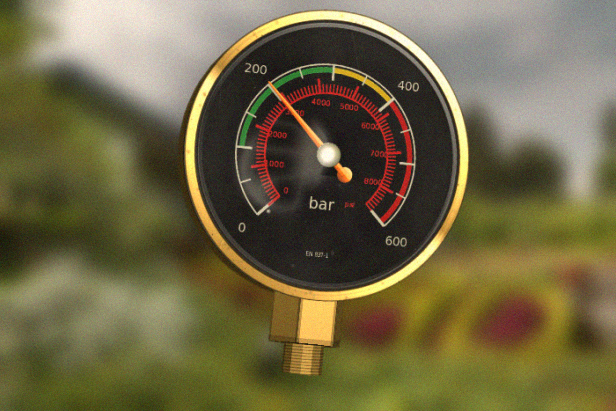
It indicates bar 200
